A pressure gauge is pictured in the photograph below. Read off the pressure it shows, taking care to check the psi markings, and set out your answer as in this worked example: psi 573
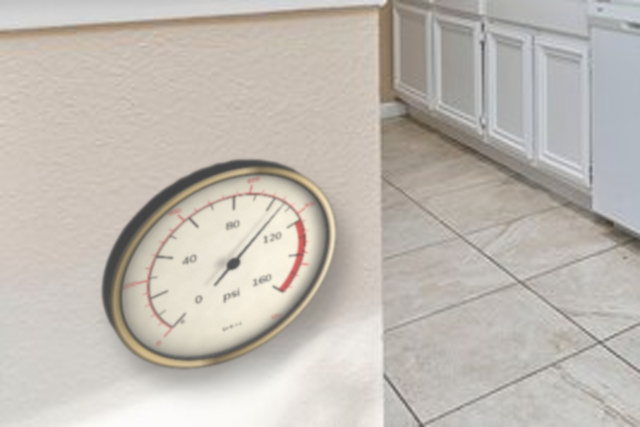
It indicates psi 105
